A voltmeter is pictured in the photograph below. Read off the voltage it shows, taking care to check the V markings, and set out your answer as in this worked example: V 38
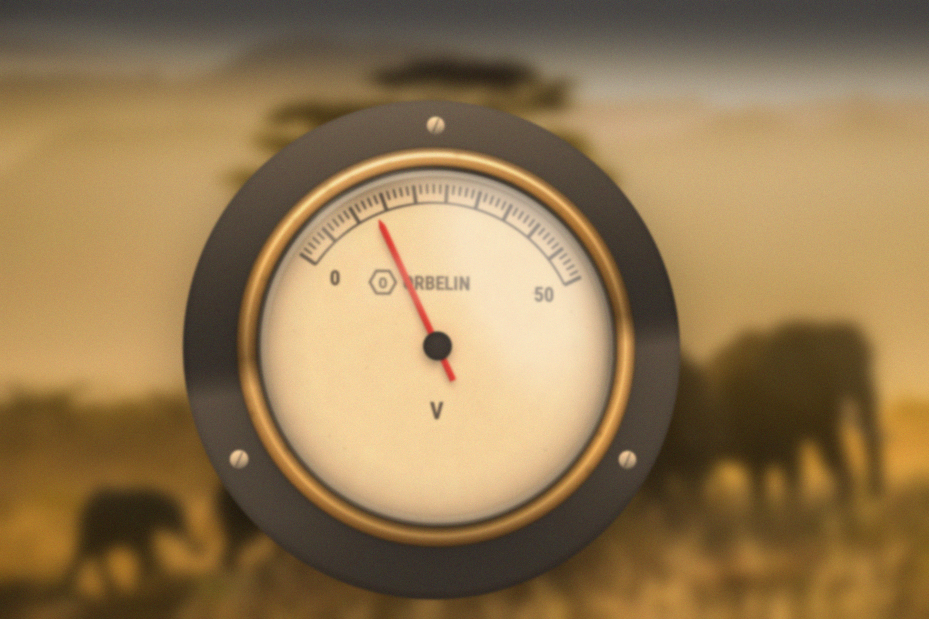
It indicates V 13
